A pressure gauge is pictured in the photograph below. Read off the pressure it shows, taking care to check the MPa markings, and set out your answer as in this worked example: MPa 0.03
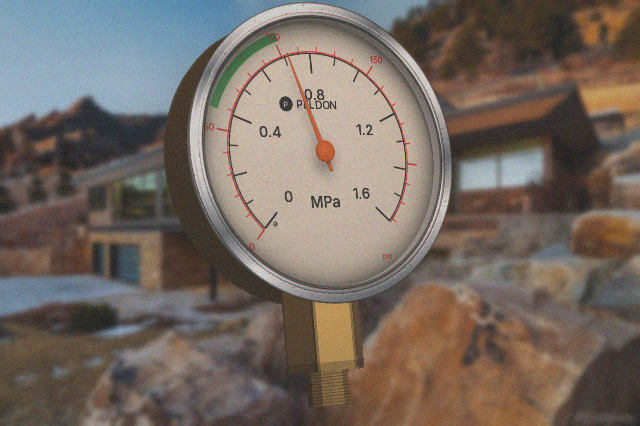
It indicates MPa 0.7
